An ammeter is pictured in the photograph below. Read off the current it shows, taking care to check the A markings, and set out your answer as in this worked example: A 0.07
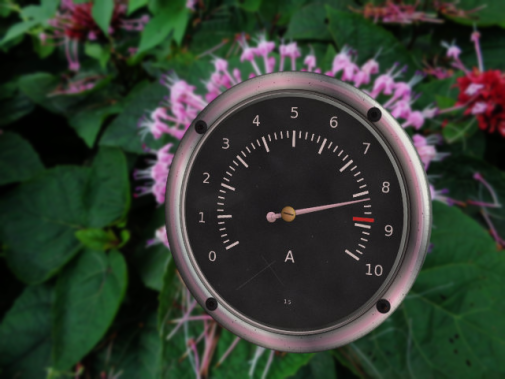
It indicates A 8.2
